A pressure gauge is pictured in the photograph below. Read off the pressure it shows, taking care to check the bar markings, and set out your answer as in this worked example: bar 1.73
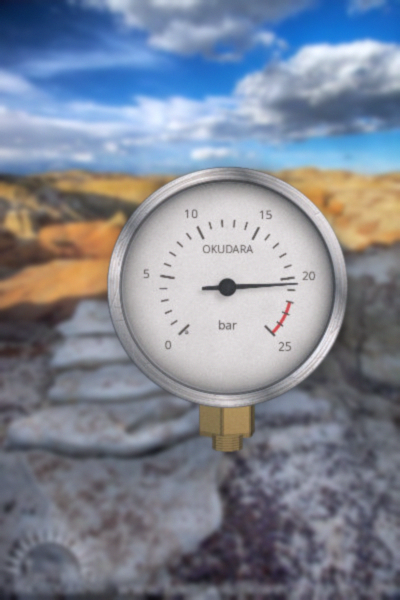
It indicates bar 20.5
